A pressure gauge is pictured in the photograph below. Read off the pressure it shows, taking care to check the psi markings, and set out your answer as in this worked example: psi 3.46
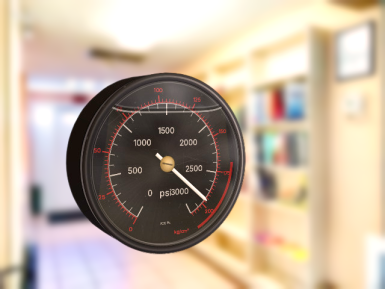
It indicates psi 2800
